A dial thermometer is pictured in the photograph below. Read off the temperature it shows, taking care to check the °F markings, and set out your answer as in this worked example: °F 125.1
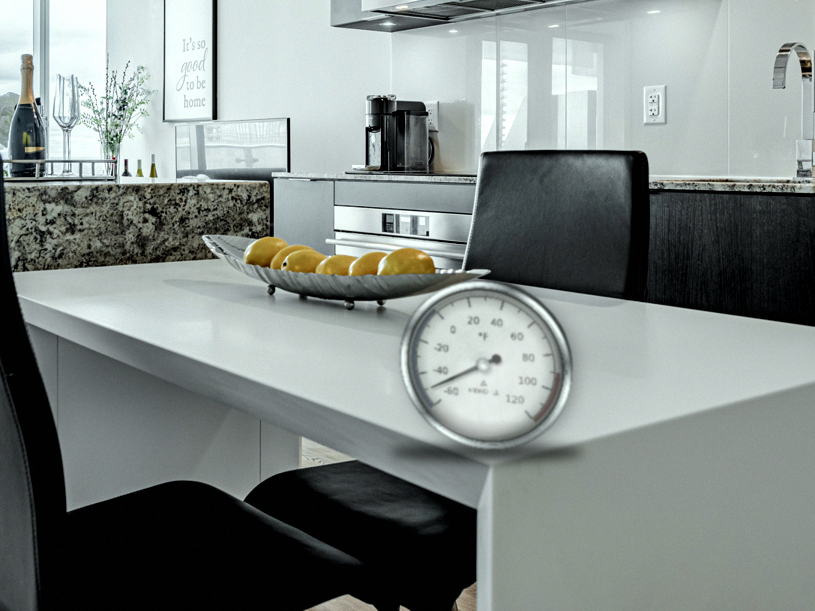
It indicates °F -50
